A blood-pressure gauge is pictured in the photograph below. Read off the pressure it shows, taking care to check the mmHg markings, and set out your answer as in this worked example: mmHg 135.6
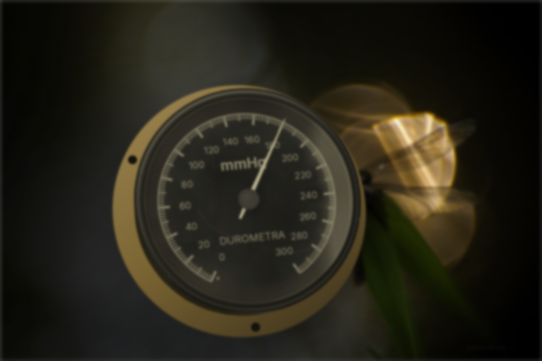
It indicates mmHg 180
